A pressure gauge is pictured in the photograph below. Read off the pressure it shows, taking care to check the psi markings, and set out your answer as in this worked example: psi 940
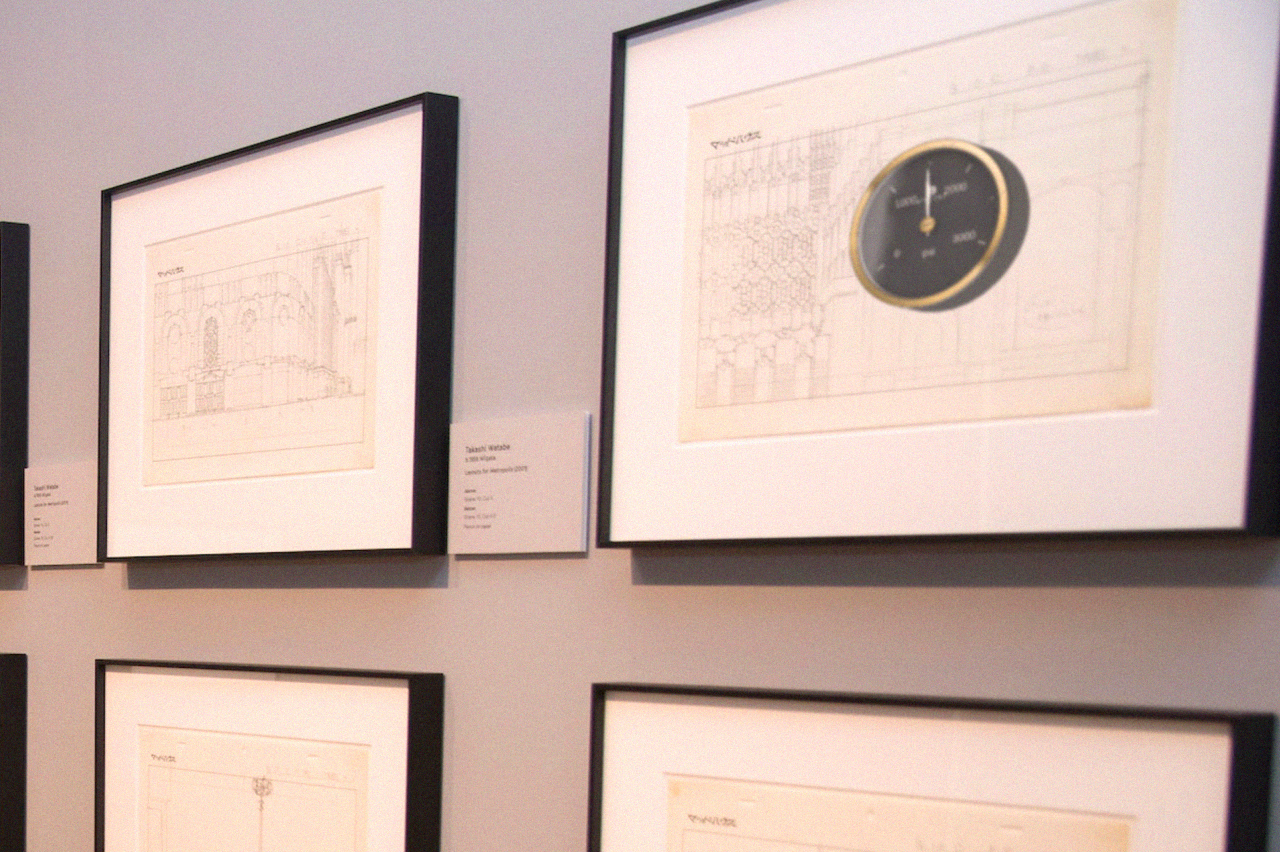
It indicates psi 1500
